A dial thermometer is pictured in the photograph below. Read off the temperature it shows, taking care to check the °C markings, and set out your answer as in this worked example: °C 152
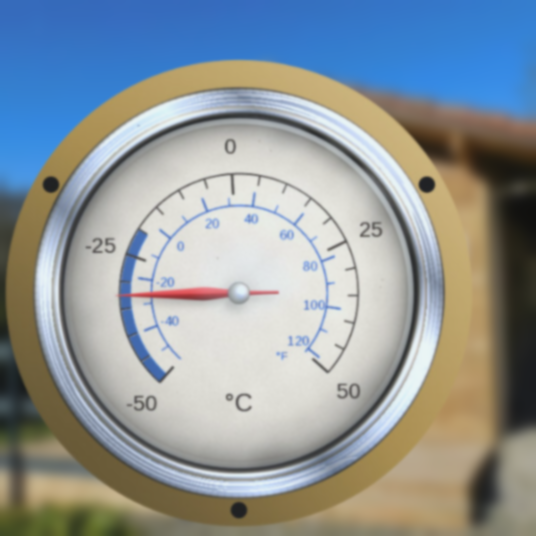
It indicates °C -32.5
